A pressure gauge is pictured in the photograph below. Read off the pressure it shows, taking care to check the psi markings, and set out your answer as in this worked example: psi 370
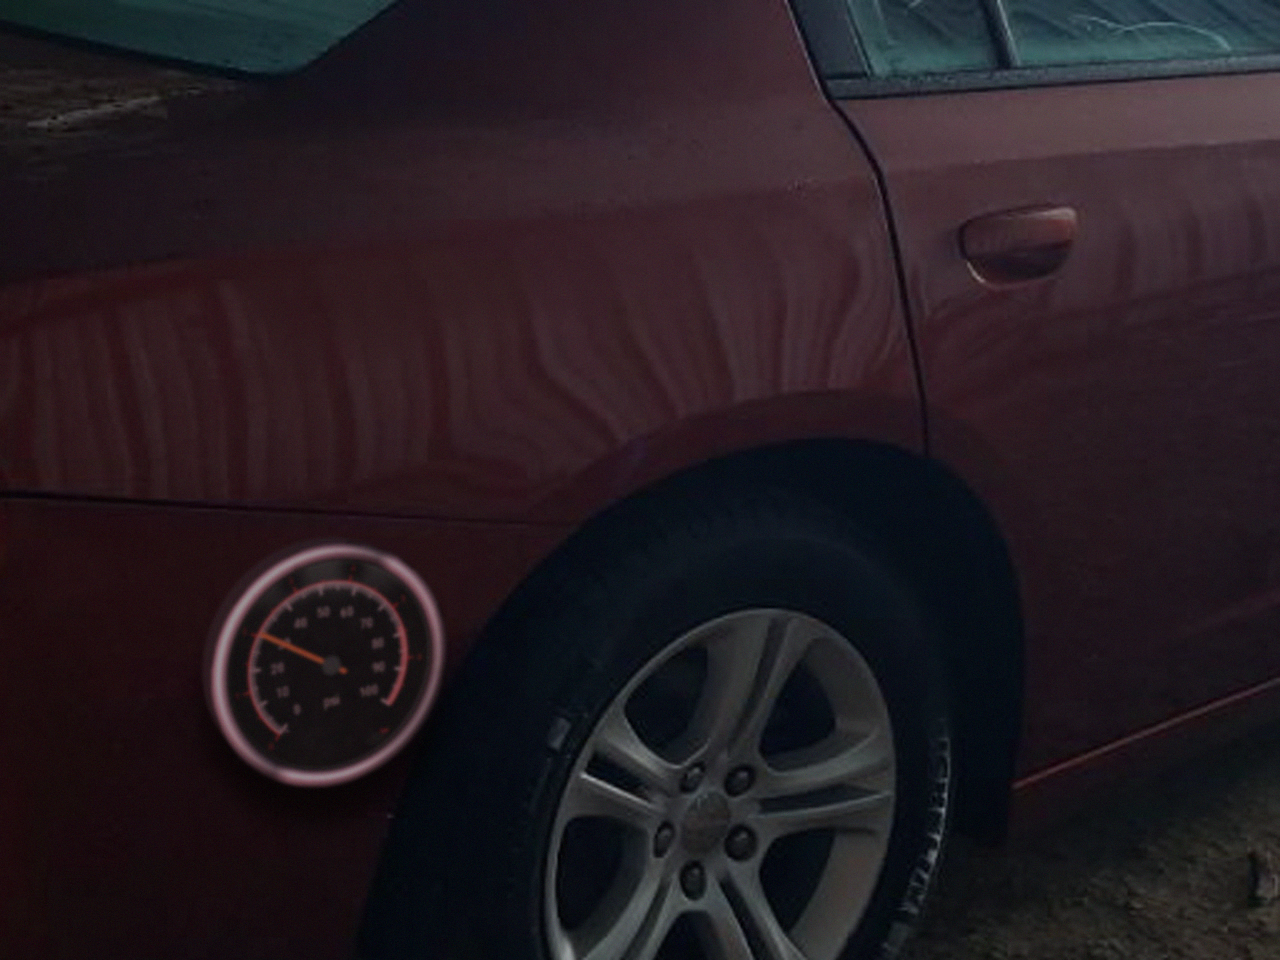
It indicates psi 30
